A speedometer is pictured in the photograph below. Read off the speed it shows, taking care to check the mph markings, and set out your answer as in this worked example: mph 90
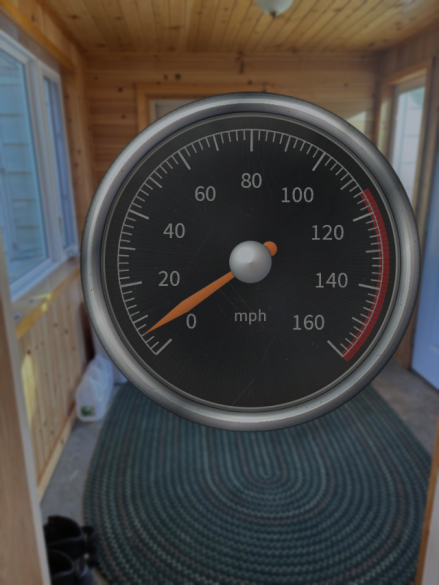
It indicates mph 6
